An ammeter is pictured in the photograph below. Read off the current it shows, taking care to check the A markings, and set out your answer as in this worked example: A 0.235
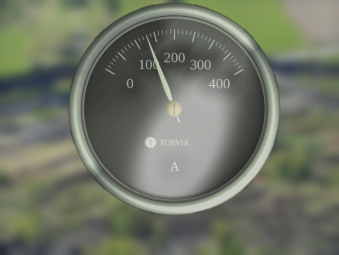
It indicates A 130
